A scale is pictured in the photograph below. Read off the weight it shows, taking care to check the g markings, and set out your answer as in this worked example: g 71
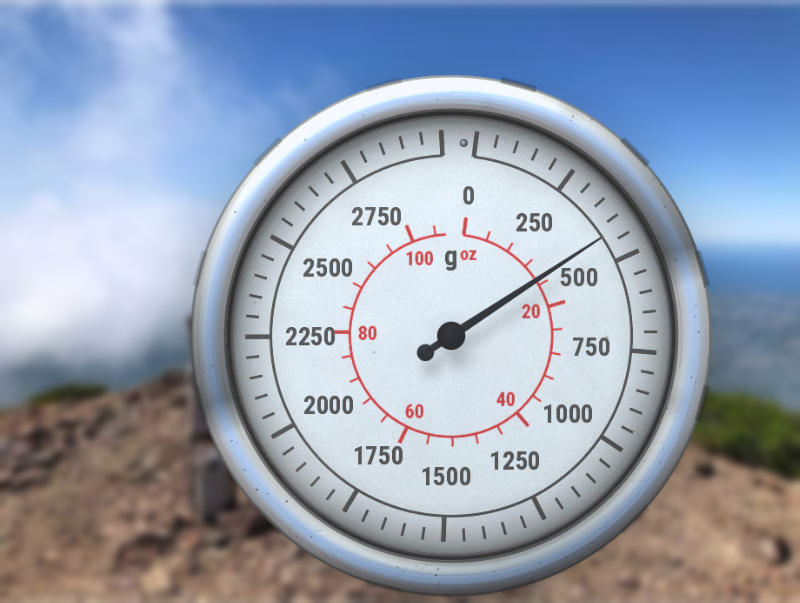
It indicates g 425
